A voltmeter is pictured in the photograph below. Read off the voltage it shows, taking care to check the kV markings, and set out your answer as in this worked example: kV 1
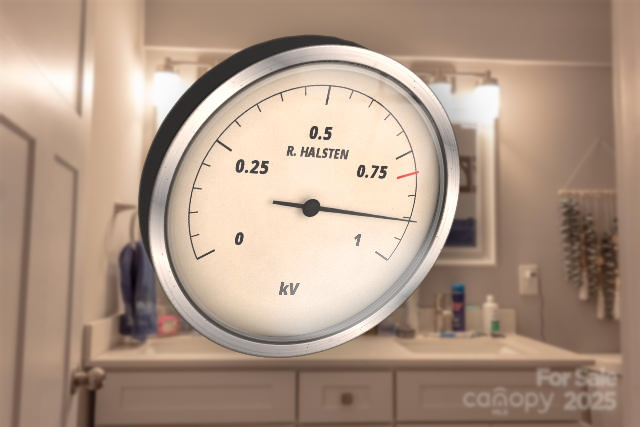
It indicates kV 0.9
